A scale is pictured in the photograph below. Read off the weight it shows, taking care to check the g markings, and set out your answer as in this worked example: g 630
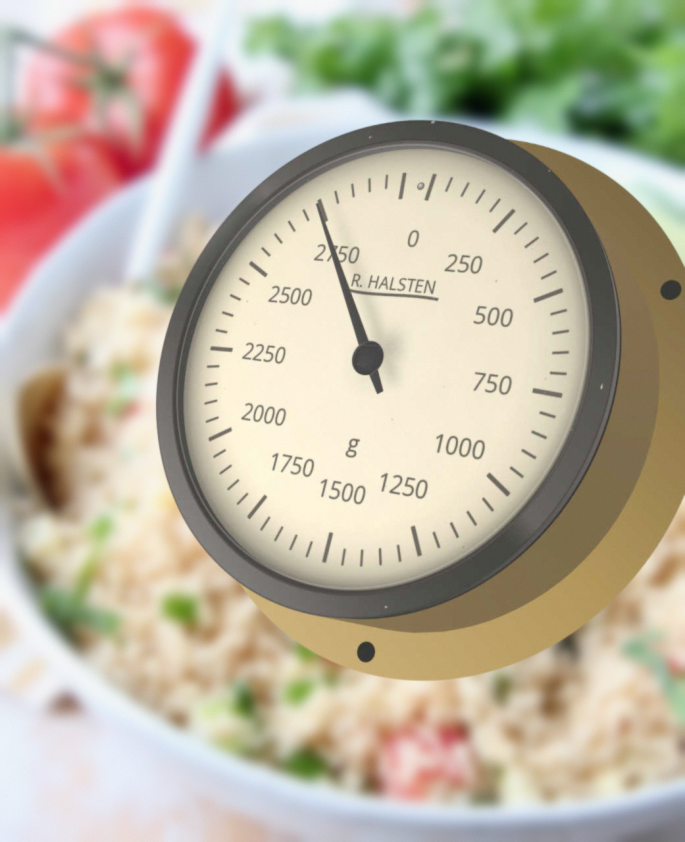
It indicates g 2750
